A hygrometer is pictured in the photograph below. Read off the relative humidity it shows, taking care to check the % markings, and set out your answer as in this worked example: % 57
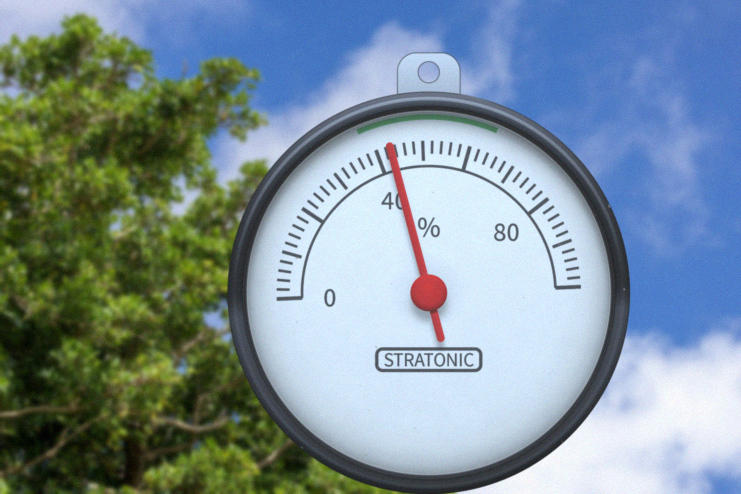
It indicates % 43
